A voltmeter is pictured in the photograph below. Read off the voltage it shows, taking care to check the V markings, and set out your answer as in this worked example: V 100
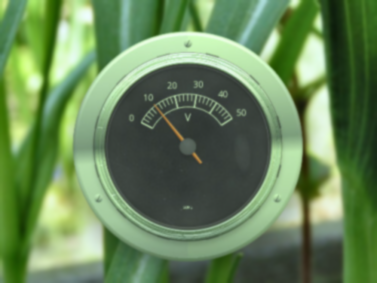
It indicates V 10
